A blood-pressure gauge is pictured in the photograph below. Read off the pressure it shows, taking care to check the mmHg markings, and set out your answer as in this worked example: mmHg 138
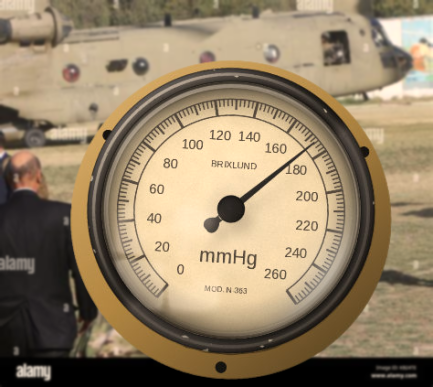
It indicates mmHg 174
